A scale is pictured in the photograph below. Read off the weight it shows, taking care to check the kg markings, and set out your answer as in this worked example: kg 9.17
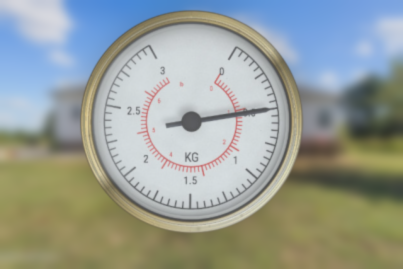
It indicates kg 0.5
